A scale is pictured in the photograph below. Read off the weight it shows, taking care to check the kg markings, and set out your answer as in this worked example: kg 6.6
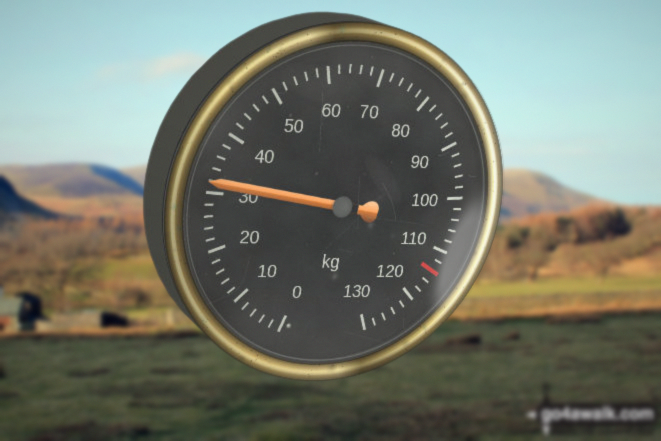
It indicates kg 32
